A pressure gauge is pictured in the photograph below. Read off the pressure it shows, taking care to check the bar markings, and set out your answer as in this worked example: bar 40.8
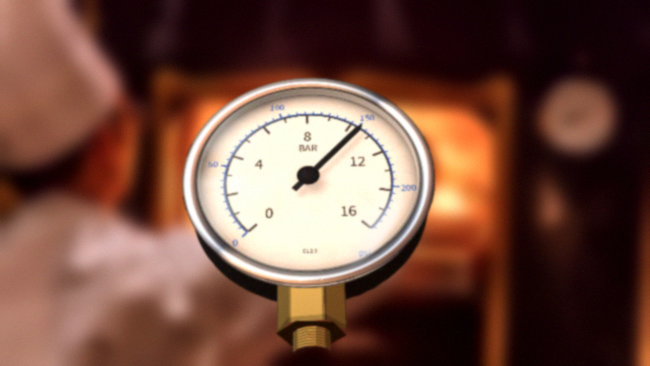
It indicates bar 10.5
